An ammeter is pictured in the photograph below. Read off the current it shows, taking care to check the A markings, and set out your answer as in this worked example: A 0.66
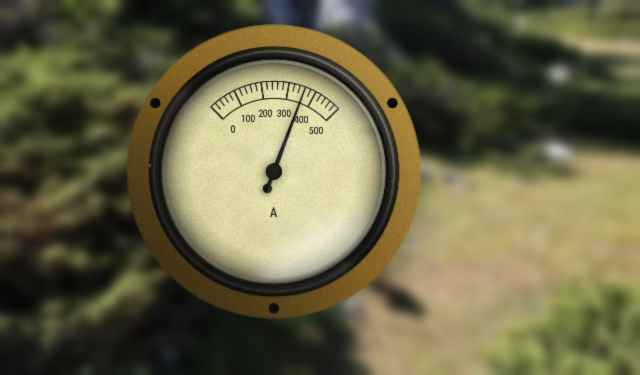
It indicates A 360
